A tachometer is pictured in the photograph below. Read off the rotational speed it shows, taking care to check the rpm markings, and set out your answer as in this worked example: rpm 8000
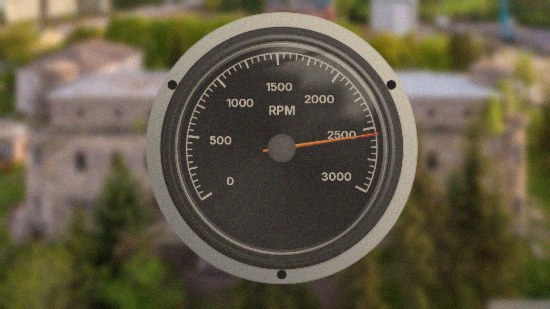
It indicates rpm 2550
